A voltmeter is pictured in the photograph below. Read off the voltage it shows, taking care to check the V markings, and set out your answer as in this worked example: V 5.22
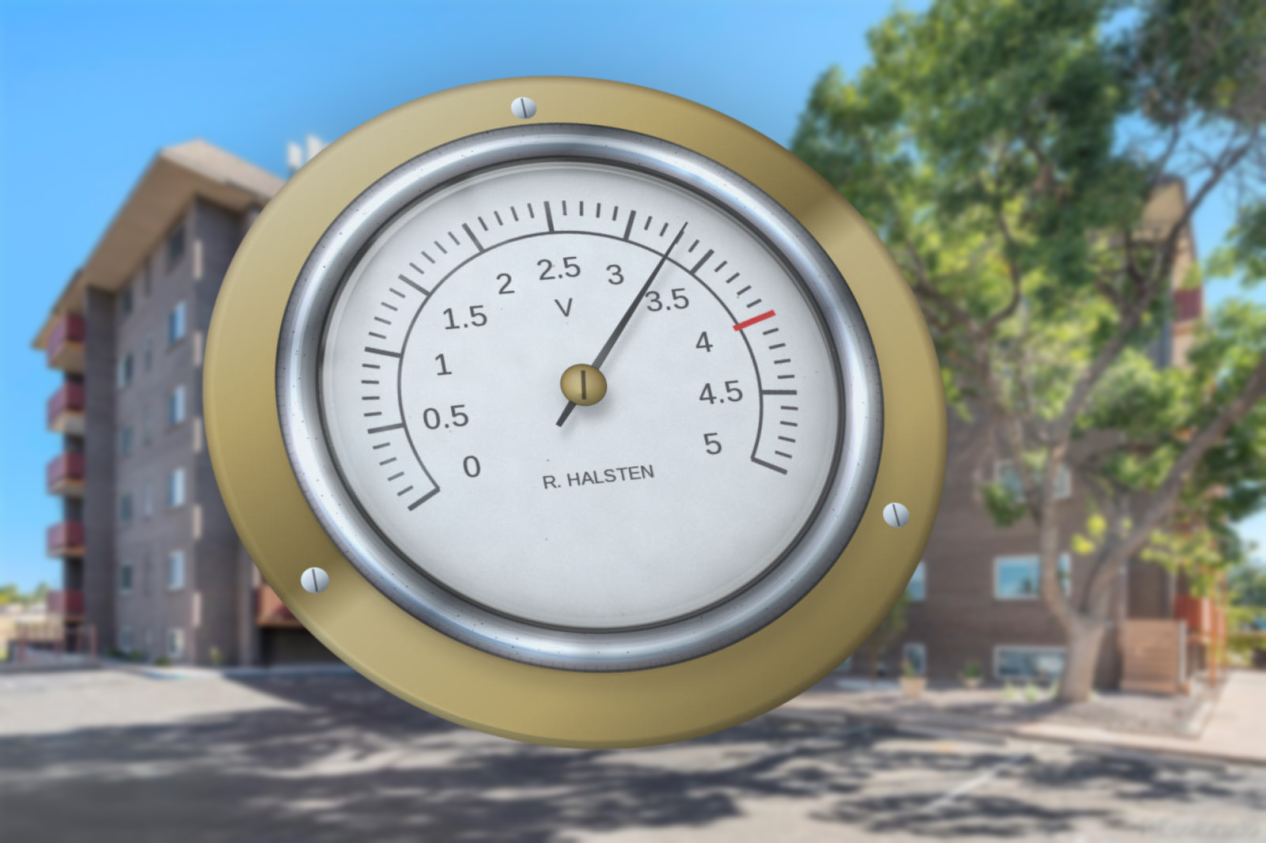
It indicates V 3.3
